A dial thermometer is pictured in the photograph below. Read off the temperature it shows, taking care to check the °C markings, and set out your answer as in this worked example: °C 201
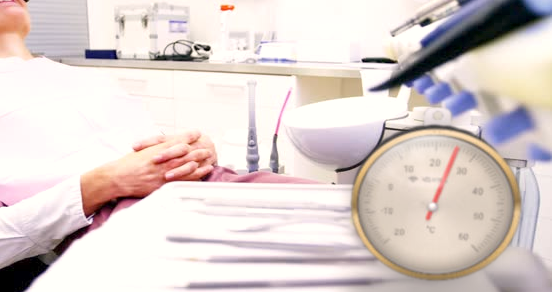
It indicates °C 25
